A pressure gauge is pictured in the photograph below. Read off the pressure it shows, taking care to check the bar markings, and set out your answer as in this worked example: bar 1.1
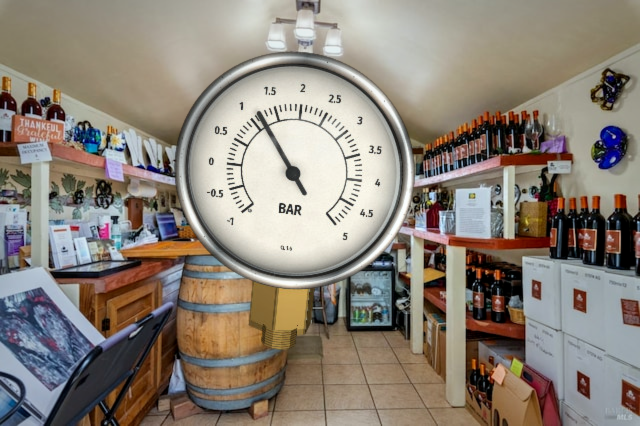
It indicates bar 1.2
